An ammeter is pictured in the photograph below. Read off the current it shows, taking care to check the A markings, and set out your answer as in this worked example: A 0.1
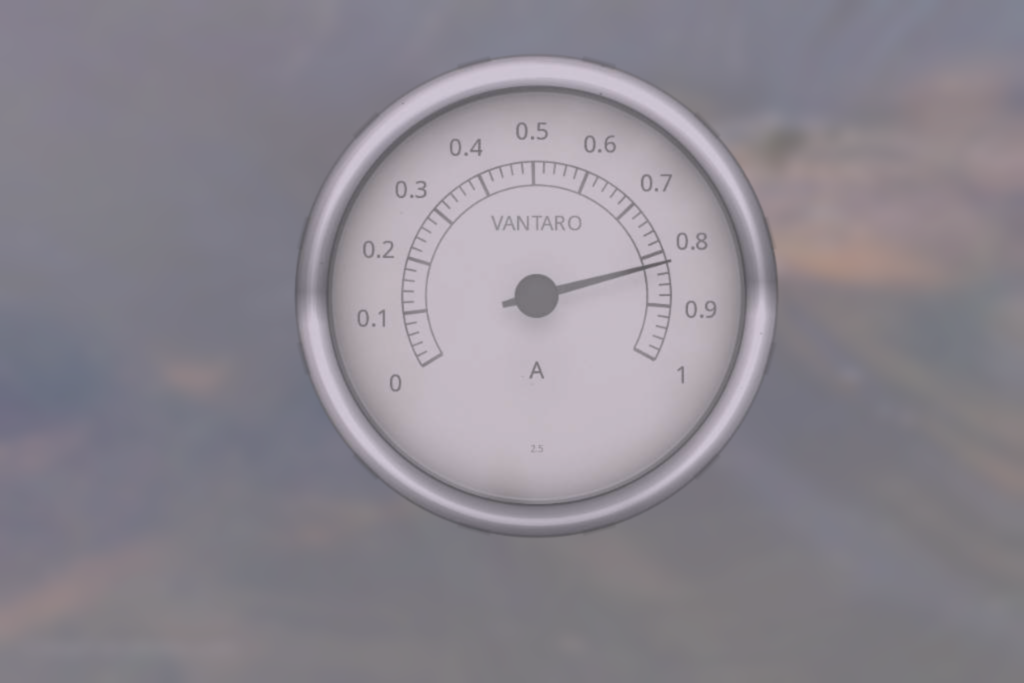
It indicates A 0.82
